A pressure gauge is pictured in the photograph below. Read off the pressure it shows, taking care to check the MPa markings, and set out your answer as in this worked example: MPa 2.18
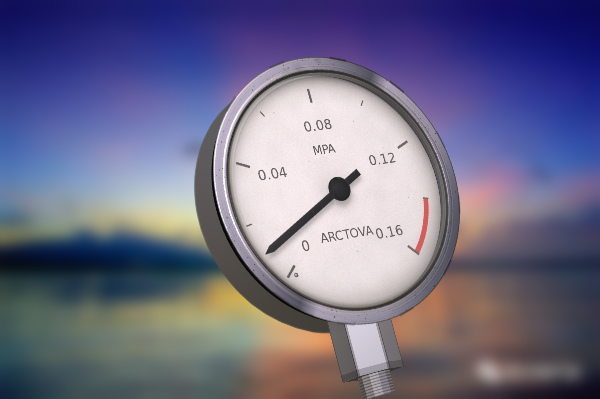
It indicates MPa 0.01
